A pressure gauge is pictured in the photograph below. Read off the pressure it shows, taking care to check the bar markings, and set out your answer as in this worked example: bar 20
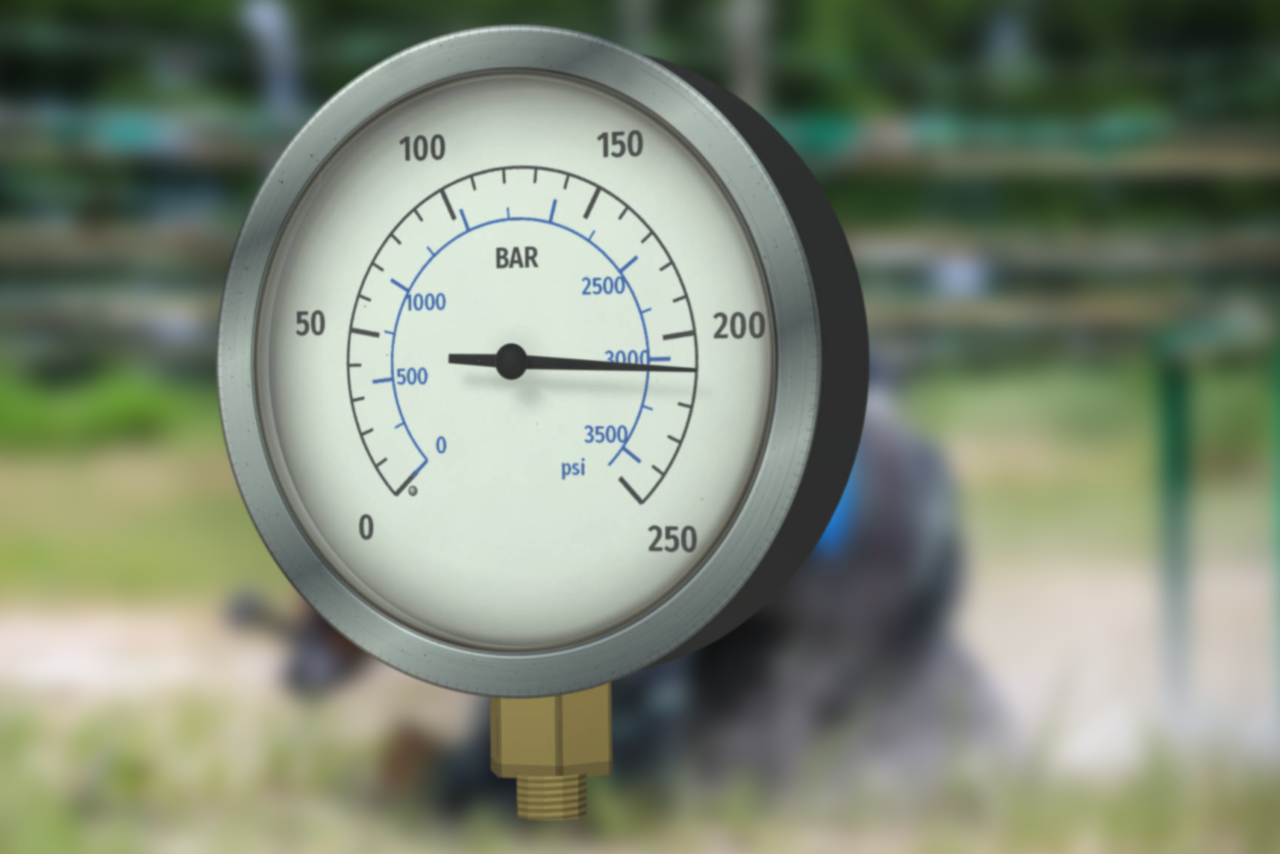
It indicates bar 210
